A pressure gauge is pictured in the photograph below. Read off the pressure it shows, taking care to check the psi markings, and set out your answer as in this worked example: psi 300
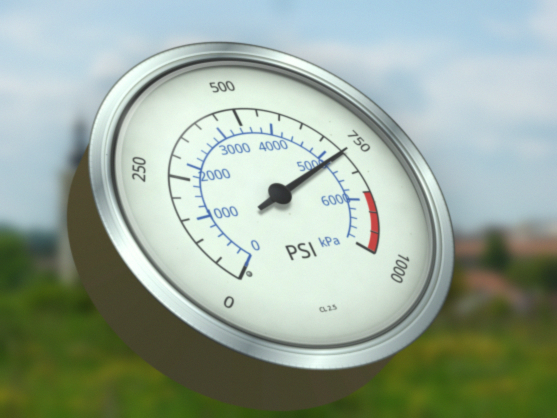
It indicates psi 750
